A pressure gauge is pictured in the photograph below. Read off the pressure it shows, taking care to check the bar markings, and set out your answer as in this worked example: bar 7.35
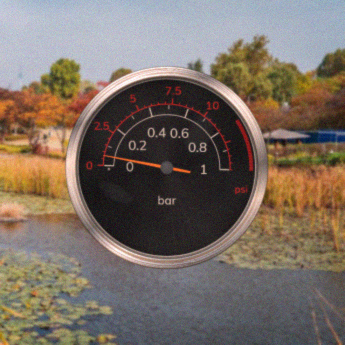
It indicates bar 0.05
